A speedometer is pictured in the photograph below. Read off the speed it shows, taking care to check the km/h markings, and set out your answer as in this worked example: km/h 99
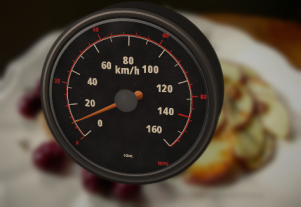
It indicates km/h 10
